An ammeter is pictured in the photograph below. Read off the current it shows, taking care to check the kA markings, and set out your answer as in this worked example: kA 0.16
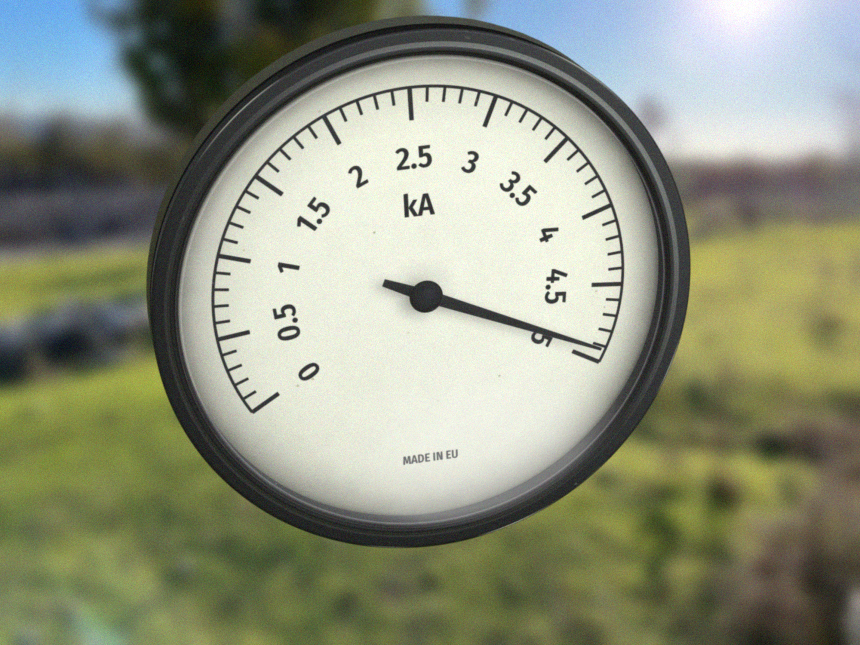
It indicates kA 4.9
